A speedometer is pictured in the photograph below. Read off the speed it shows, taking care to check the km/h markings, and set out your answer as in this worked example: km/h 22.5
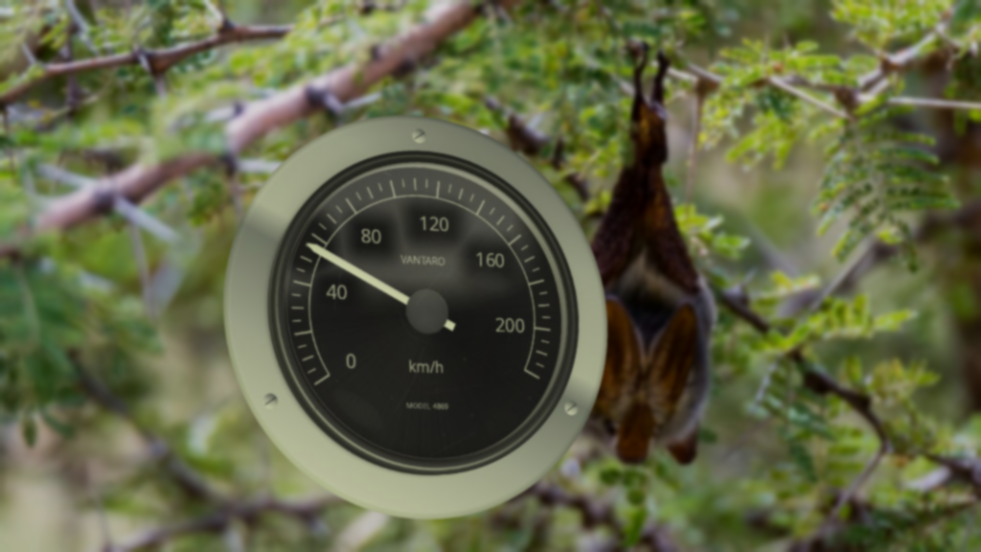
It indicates km/h 55
